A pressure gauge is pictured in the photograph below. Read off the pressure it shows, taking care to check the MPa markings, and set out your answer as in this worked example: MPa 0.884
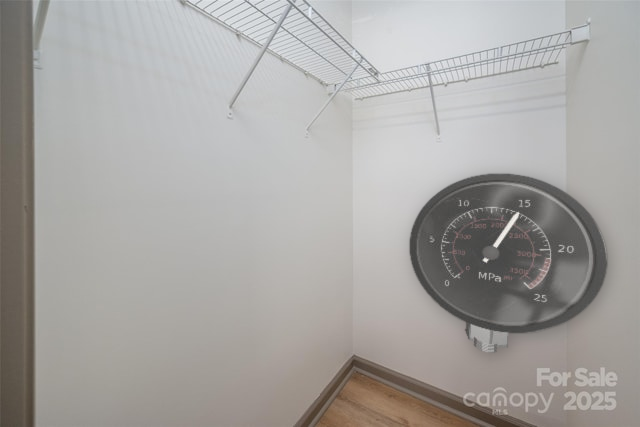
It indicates MPa 15
